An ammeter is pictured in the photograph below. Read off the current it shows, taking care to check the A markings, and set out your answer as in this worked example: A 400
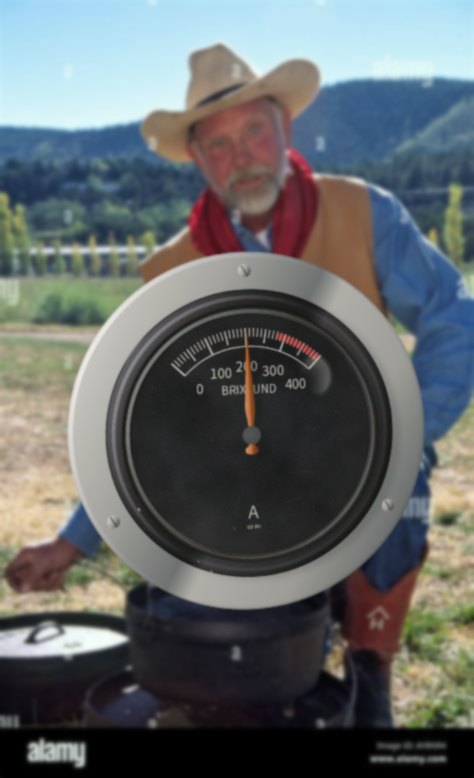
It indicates A 200
